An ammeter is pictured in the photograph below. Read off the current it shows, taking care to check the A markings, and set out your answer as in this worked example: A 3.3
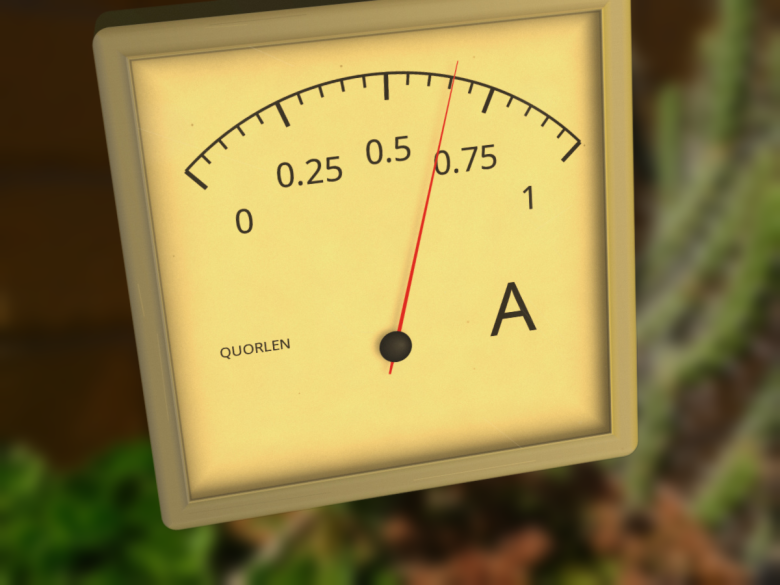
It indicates A 0.65
